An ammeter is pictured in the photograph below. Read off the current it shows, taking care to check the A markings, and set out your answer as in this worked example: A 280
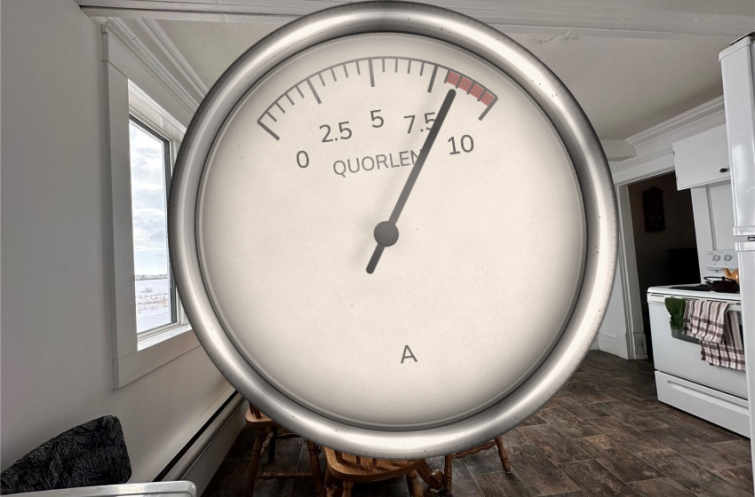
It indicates A 8.5
